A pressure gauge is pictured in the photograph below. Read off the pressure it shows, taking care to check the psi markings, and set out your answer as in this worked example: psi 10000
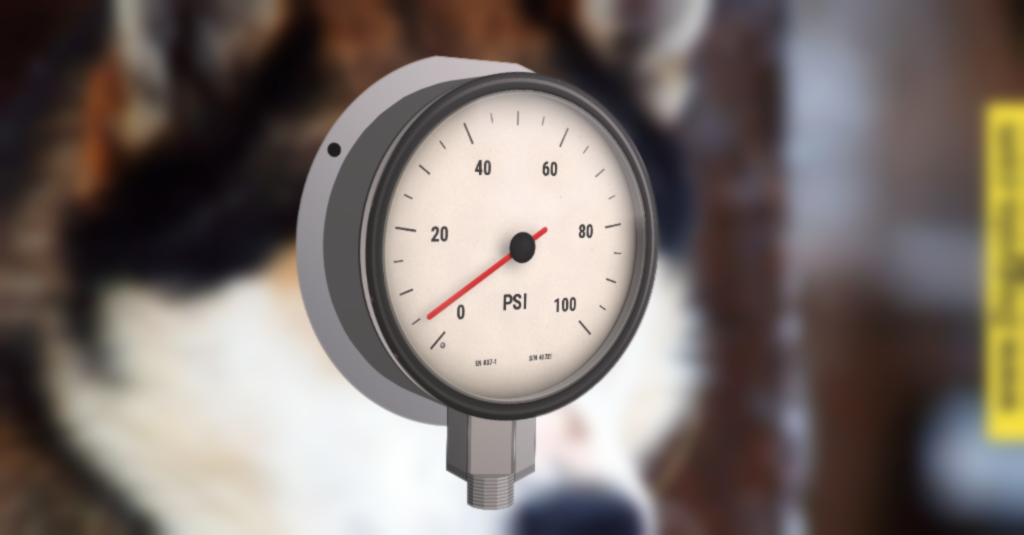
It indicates psi 5
